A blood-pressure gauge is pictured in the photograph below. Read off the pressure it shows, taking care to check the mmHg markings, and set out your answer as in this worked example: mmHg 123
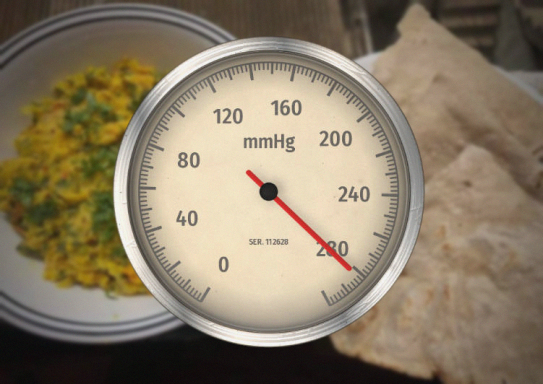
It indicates mmHg 282
